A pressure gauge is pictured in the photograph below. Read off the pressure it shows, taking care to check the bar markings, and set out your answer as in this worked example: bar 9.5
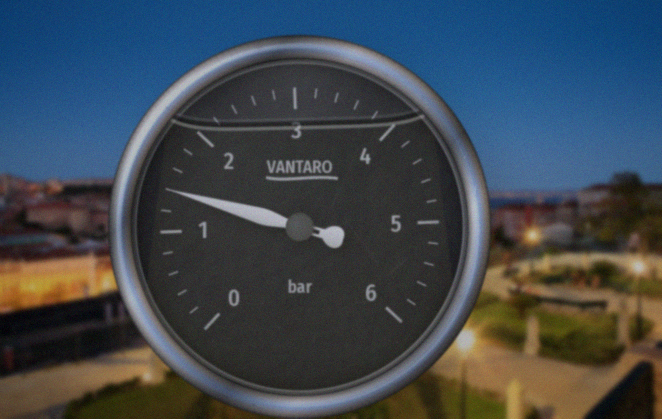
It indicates bar 1.4
